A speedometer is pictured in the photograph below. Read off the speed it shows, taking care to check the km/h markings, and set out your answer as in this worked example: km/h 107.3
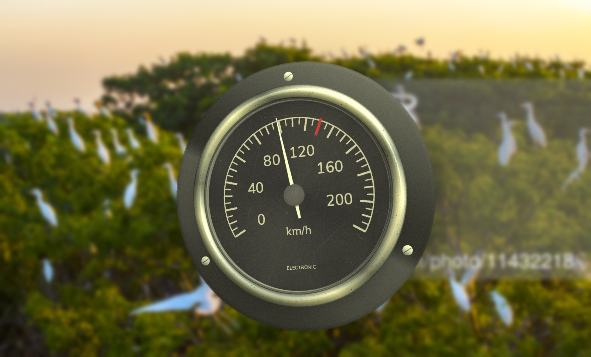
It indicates km/h 100
